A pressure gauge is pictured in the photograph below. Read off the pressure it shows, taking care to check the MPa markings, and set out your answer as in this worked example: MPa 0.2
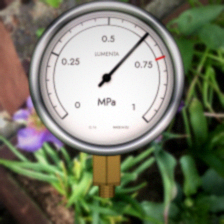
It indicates MPa 0.65
